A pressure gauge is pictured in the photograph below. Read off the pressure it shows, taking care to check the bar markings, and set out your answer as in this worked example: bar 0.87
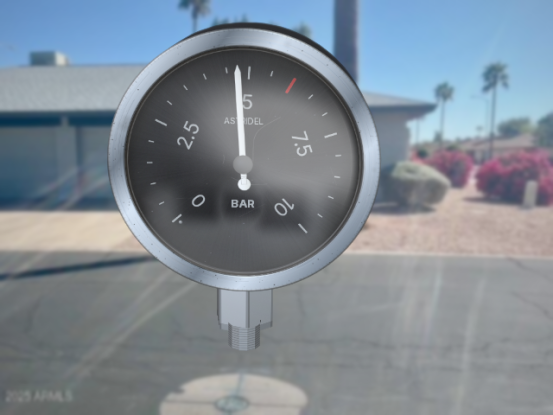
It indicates bar 4.75
